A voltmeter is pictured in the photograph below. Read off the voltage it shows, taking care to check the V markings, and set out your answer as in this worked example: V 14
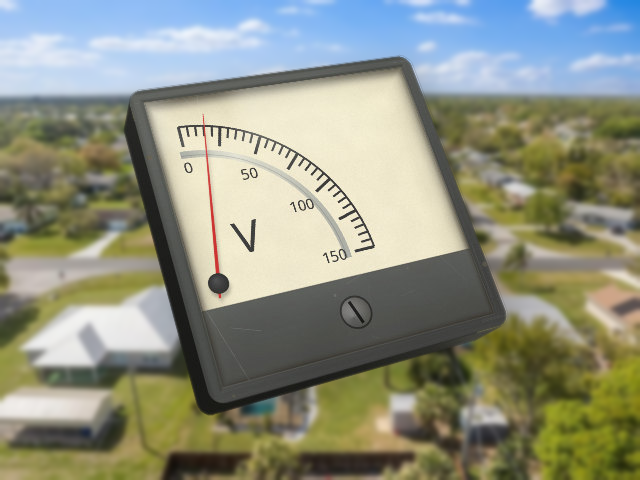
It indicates V 15
